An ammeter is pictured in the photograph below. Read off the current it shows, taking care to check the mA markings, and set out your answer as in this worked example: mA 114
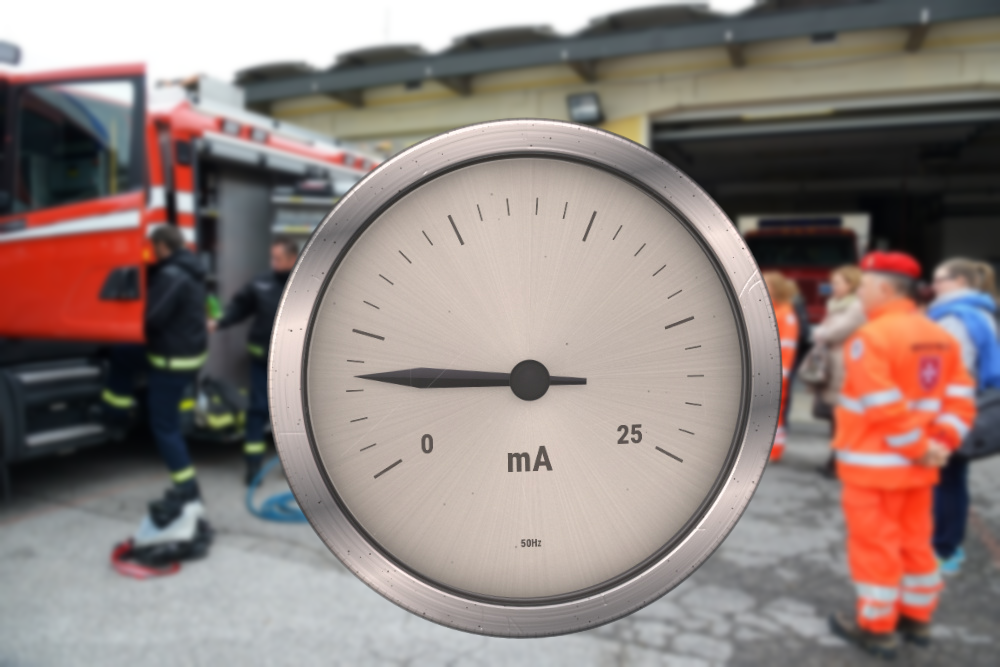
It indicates mA 3.5
